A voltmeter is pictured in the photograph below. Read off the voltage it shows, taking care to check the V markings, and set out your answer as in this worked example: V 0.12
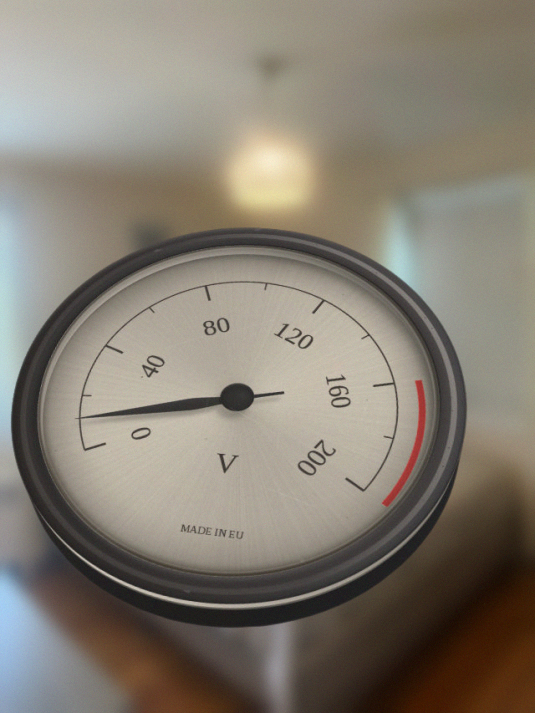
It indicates V 10
